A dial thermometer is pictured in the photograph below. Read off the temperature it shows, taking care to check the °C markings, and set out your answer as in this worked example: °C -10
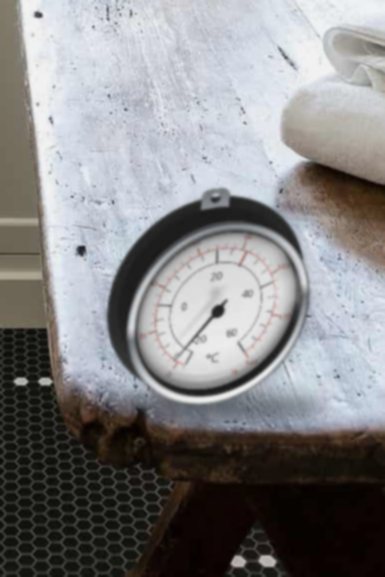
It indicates °C -16
